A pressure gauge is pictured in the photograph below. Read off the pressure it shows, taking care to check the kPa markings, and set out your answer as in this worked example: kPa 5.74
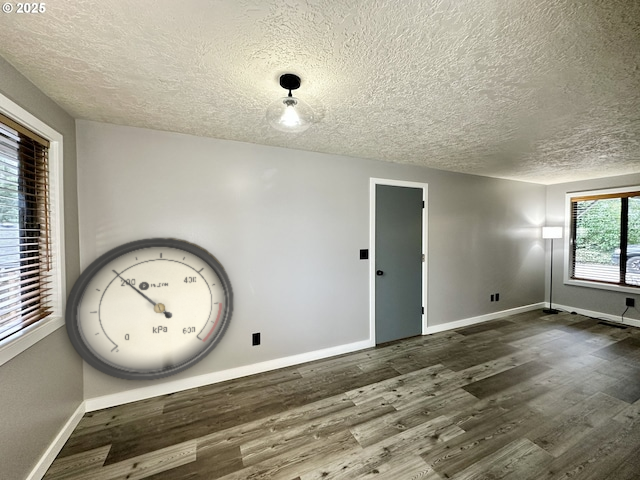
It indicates kPa 200
